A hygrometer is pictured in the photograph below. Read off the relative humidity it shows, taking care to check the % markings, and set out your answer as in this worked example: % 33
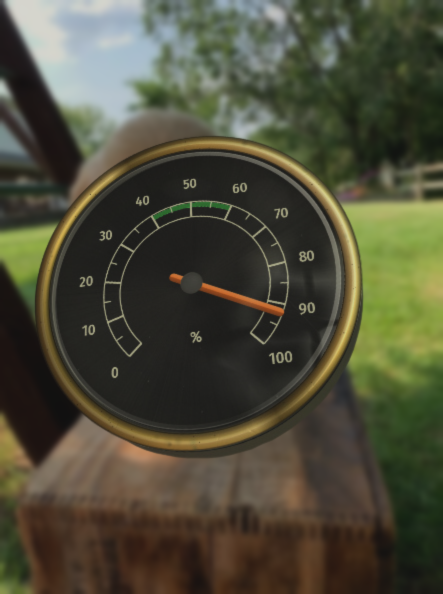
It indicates % 92.5
